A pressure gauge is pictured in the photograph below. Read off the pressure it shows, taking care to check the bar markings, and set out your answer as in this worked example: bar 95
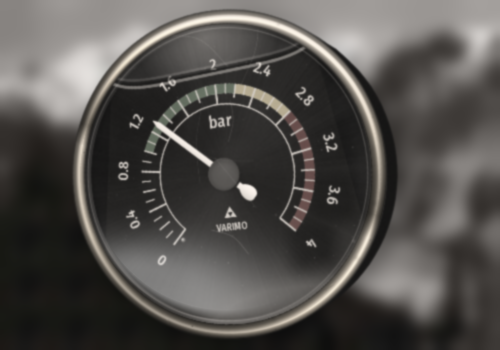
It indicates bar 1.3
